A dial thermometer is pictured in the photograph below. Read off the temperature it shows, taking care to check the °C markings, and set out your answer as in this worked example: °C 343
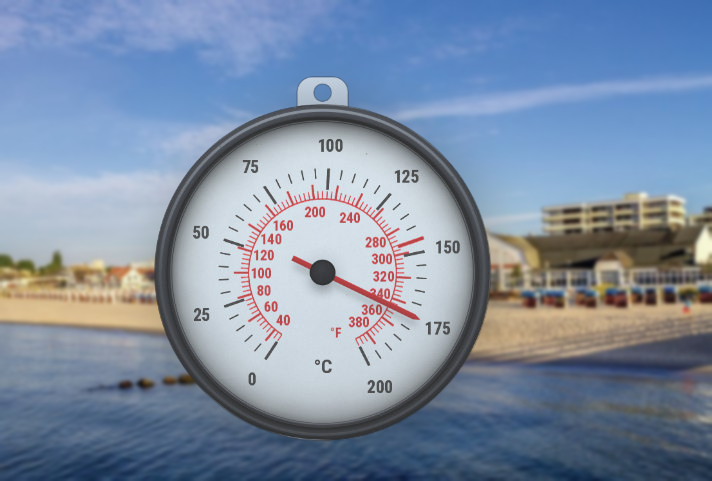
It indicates °C 175
